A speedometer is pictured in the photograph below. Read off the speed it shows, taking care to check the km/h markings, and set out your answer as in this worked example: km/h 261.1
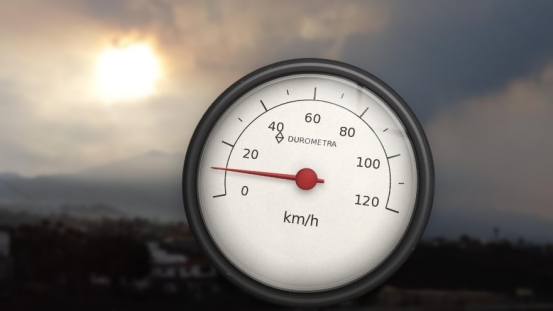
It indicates km/h 10
